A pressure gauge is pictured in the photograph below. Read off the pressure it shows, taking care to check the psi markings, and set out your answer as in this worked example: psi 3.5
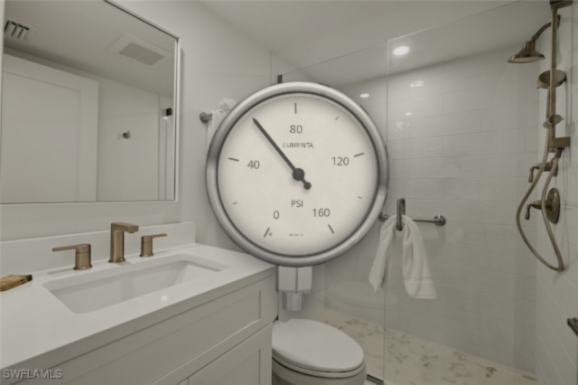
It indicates psi 60
